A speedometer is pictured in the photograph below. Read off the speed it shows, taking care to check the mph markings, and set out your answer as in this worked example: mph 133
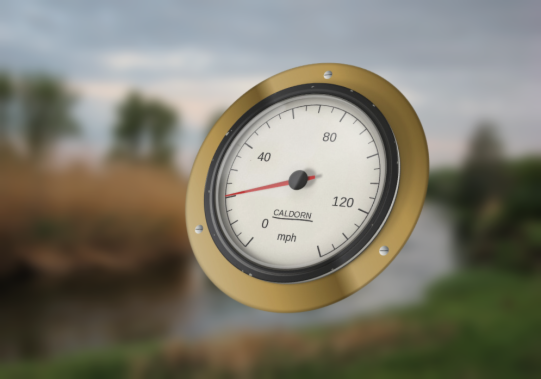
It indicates mph 20
